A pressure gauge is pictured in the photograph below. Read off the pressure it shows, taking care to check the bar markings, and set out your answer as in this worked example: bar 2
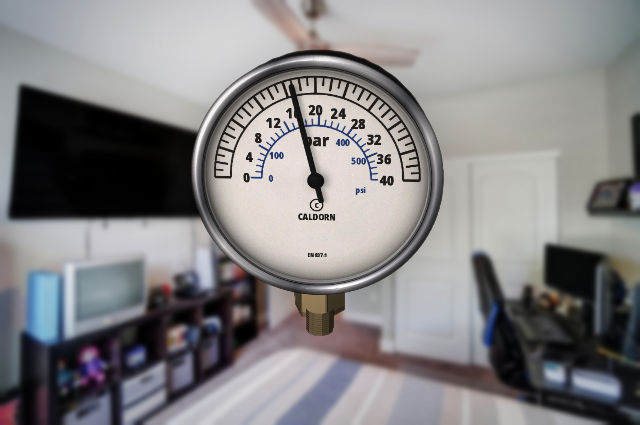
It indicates bar 17
